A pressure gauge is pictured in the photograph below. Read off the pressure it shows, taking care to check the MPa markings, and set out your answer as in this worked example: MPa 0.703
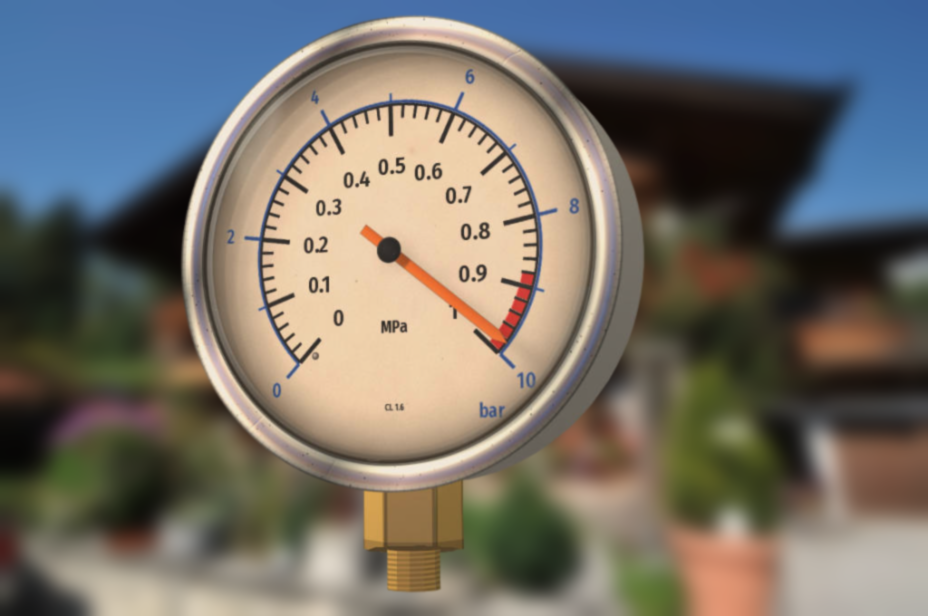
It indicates MPa 0.98
